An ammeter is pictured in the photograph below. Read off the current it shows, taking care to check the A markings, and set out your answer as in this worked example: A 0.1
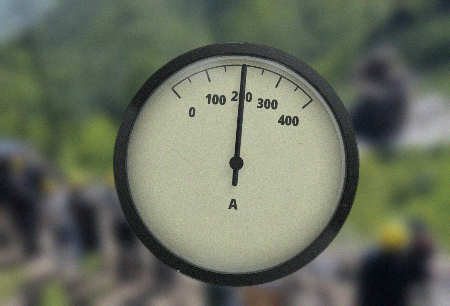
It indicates A 200
